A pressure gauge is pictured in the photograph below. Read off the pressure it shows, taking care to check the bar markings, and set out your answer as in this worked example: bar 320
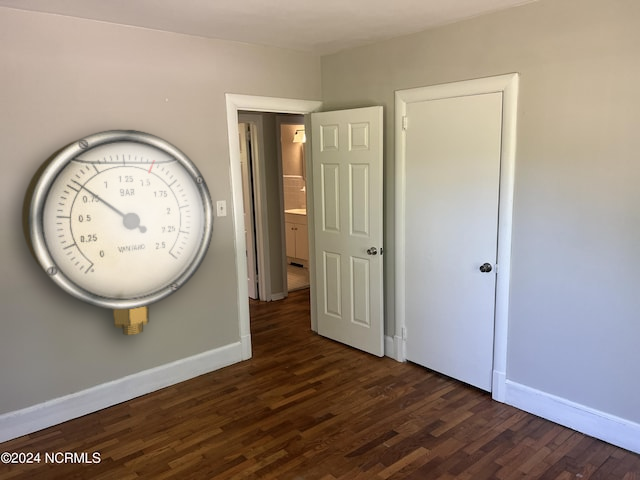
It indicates bar 0.8
